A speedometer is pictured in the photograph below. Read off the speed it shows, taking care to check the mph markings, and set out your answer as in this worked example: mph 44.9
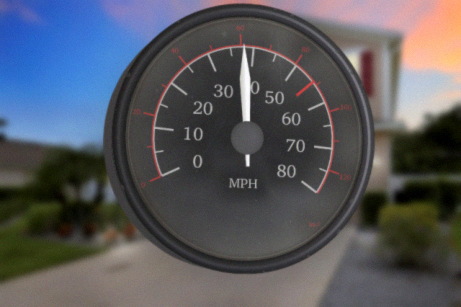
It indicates mph 37.5
